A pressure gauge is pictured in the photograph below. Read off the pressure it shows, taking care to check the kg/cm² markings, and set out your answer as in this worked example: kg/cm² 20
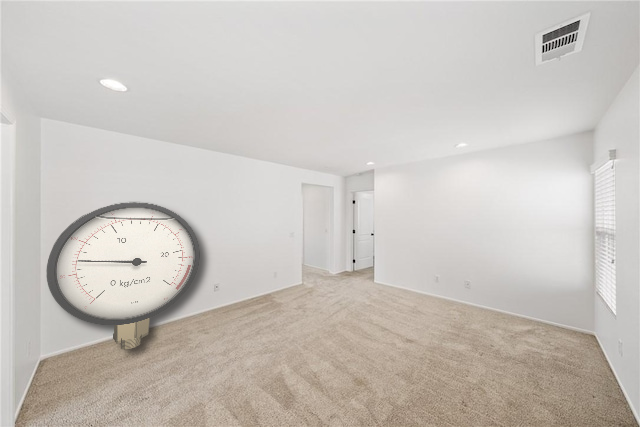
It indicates kg/cm² 5
